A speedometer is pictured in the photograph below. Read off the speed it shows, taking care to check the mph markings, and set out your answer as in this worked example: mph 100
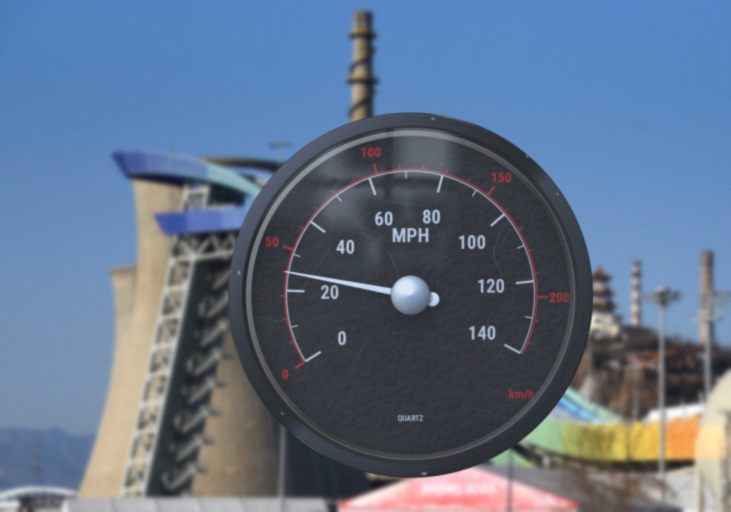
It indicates mph 25
